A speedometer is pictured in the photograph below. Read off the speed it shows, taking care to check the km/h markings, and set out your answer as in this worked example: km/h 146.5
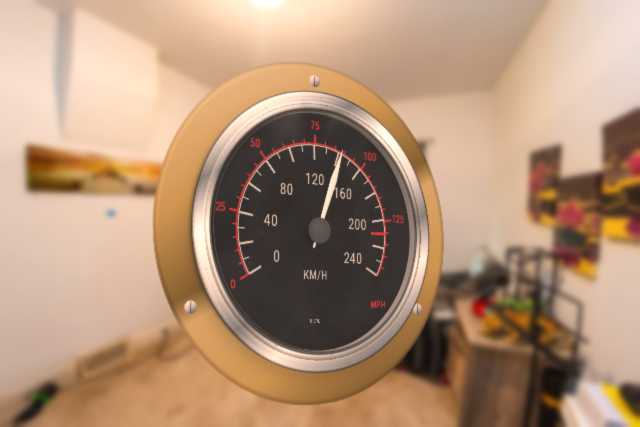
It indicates km/h 140
